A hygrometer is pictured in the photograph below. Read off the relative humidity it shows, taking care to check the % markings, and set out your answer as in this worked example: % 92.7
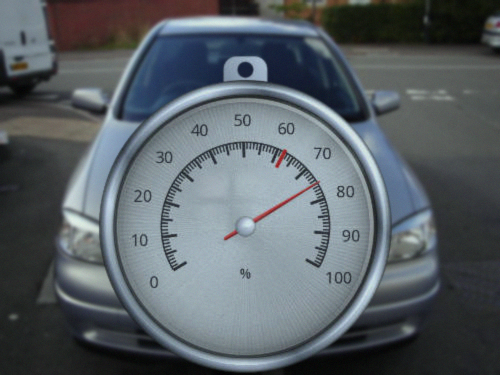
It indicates % 75
